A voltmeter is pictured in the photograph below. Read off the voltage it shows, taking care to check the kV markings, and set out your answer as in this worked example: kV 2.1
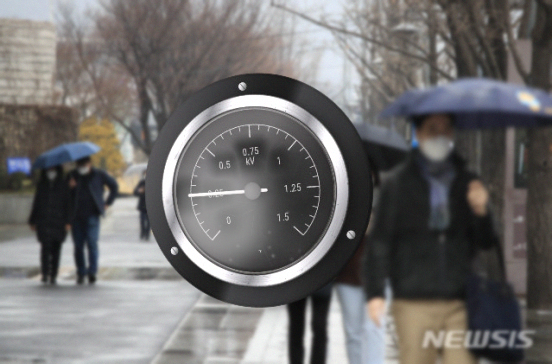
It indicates kV 0.25
